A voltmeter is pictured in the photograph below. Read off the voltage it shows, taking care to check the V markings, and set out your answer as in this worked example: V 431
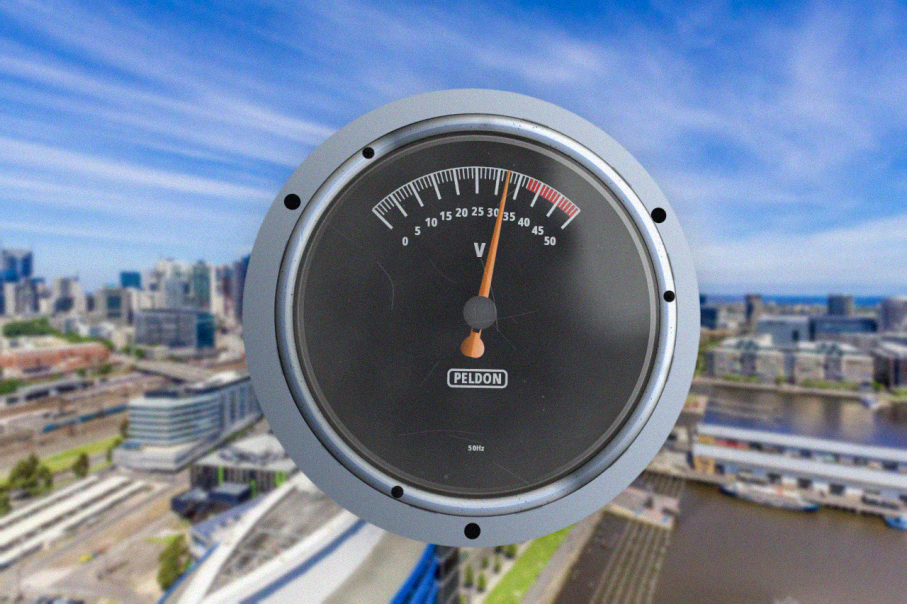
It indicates V 32
